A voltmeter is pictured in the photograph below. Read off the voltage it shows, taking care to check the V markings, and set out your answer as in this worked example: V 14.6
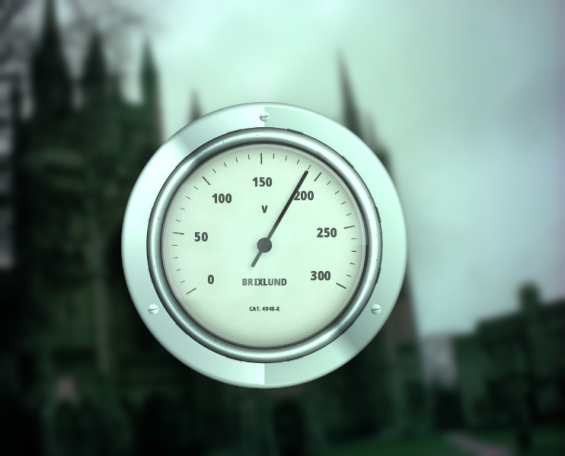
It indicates V 190
